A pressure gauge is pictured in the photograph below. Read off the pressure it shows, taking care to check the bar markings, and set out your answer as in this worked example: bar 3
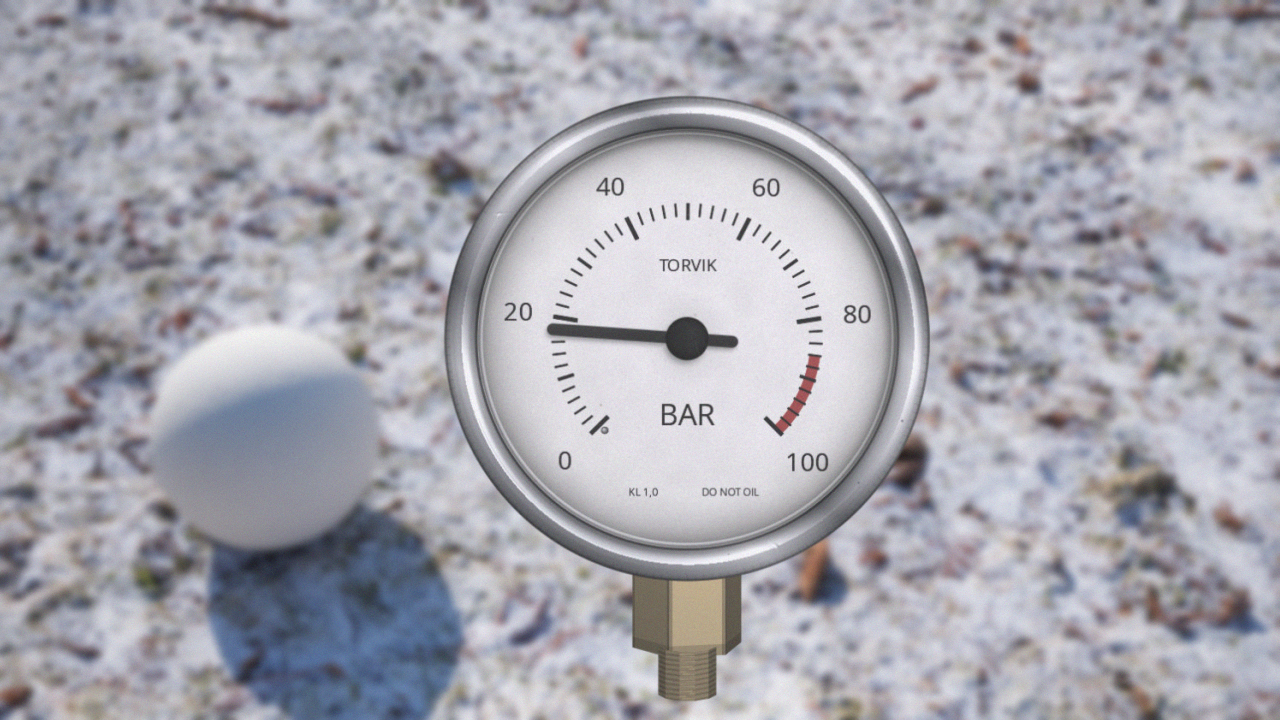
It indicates bar 18
